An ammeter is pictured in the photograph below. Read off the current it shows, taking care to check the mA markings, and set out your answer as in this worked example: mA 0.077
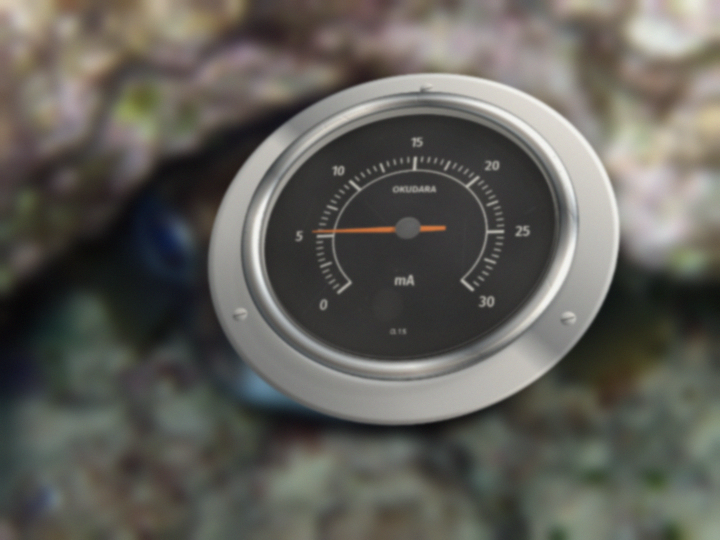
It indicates mA 5
